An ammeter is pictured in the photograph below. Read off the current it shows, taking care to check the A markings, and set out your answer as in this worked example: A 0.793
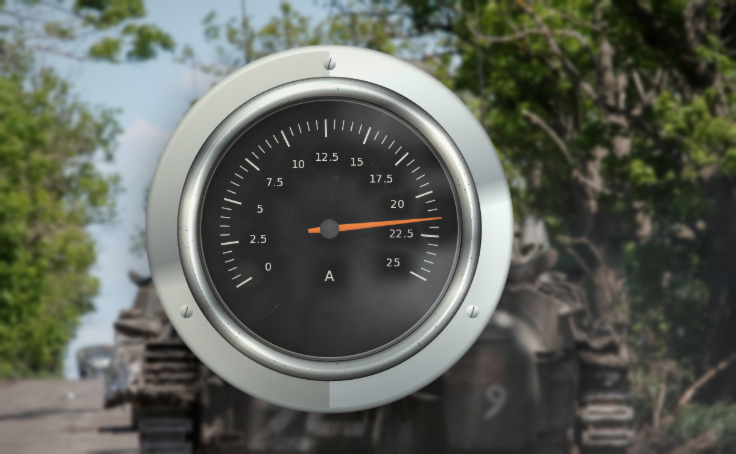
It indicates A 21.5
